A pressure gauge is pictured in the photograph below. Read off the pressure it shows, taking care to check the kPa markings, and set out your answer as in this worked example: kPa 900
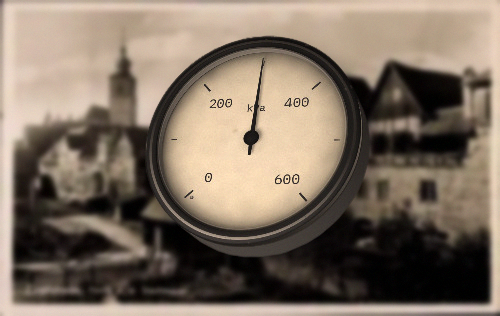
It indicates kPa 300
